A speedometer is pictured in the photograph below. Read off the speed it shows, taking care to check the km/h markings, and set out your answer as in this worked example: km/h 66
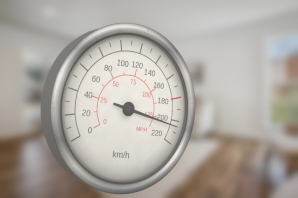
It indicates km/h 205
